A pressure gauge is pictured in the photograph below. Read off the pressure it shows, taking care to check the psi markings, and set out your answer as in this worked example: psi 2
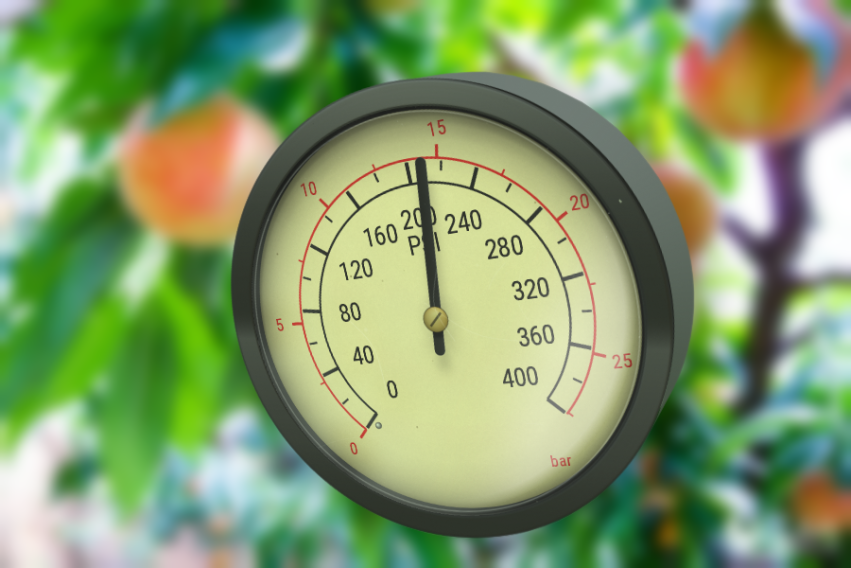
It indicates psi 210
